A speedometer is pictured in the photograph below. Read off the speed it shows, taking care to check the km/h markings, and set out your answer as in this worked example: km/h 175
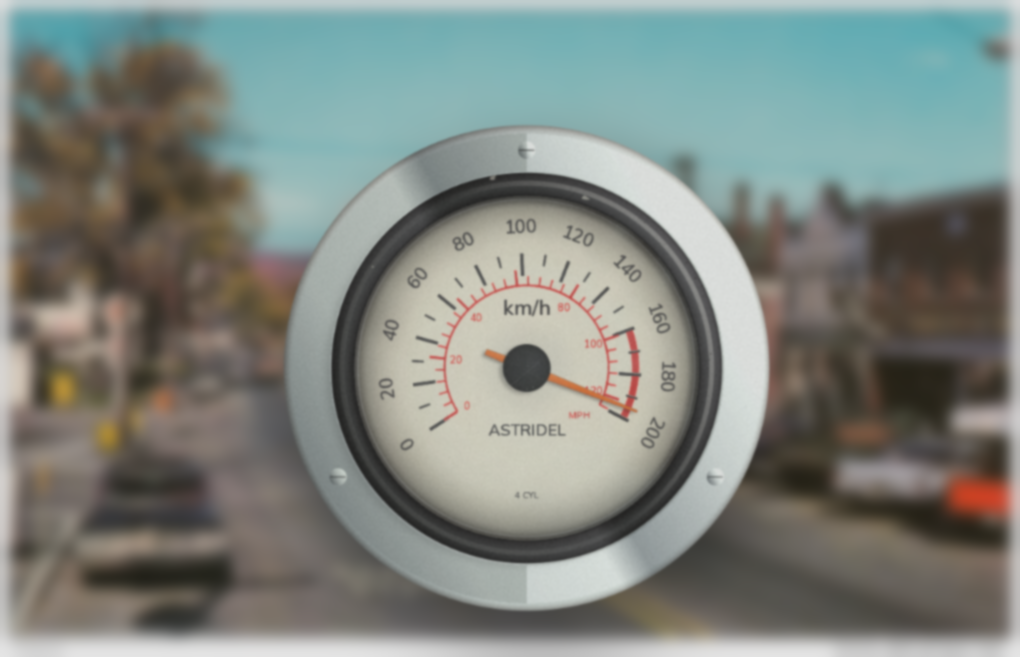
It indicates km/h 195
